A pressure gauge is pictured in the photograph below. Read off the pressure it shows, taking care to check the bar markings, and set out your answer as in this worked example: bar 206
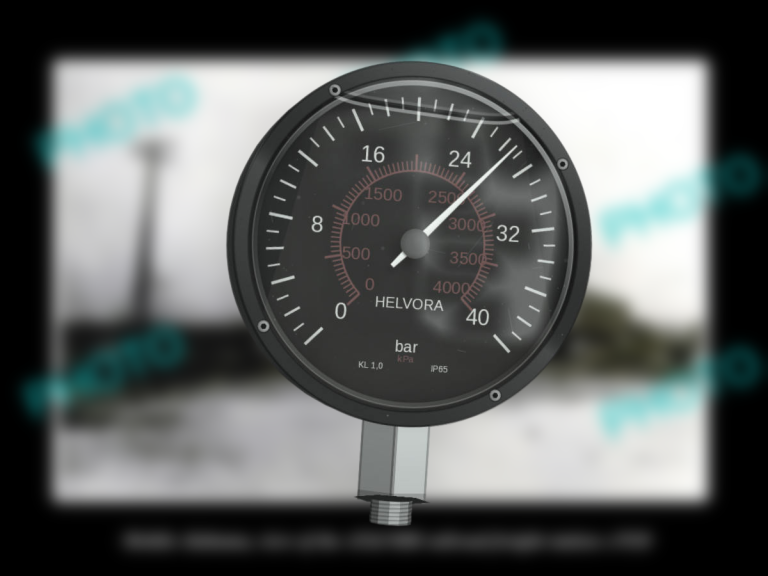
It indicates bar 26.5
